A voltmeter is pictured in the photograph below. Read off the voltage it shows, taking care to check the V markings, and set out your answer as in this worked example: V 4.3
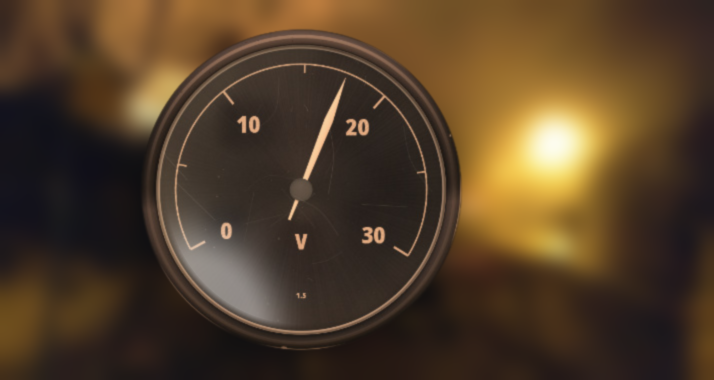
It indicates V 17.5
